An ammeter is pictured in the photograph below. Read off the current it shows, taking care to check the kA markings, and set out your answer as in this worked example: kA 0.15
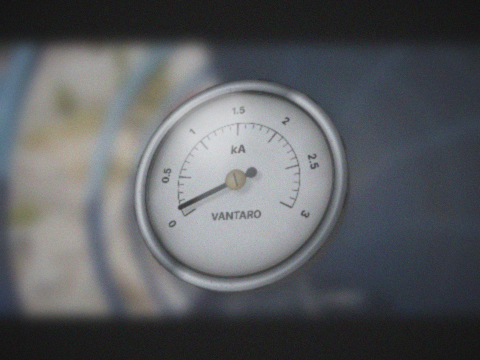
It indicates kA 0.1
